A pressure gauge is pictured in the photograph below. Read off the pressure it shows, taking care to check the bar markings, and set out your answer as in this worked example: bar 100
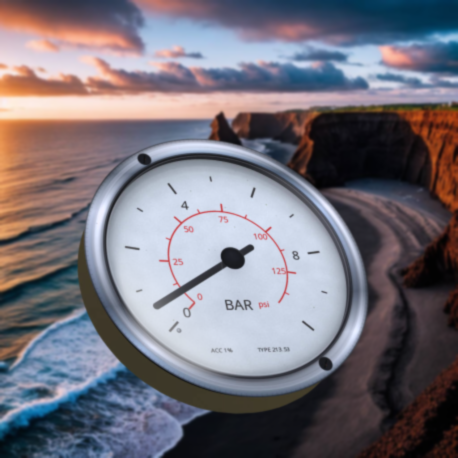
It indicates bar 0.5
